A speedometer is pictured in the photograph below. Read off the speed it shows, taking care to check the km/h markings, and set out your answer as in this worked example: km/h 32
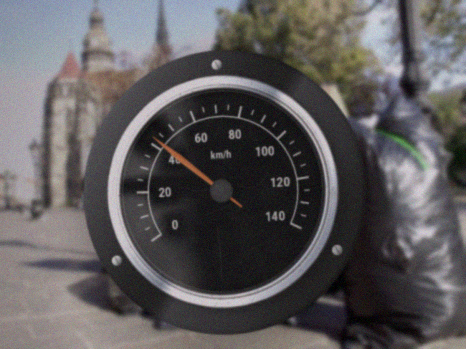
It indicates km/h 42.5
